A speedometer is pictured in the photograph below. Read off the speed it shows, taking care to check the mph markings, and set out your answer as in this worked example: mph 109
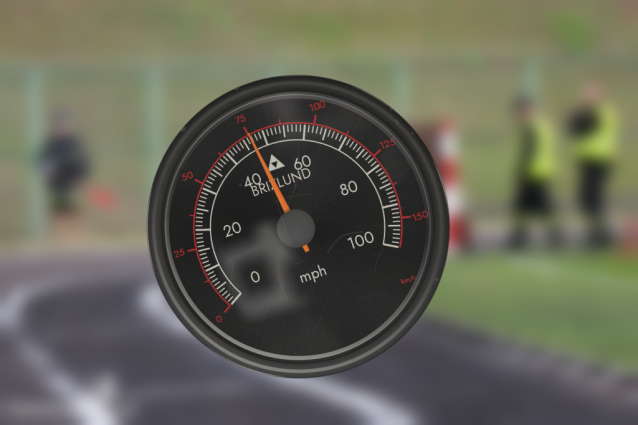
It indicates mph 47
